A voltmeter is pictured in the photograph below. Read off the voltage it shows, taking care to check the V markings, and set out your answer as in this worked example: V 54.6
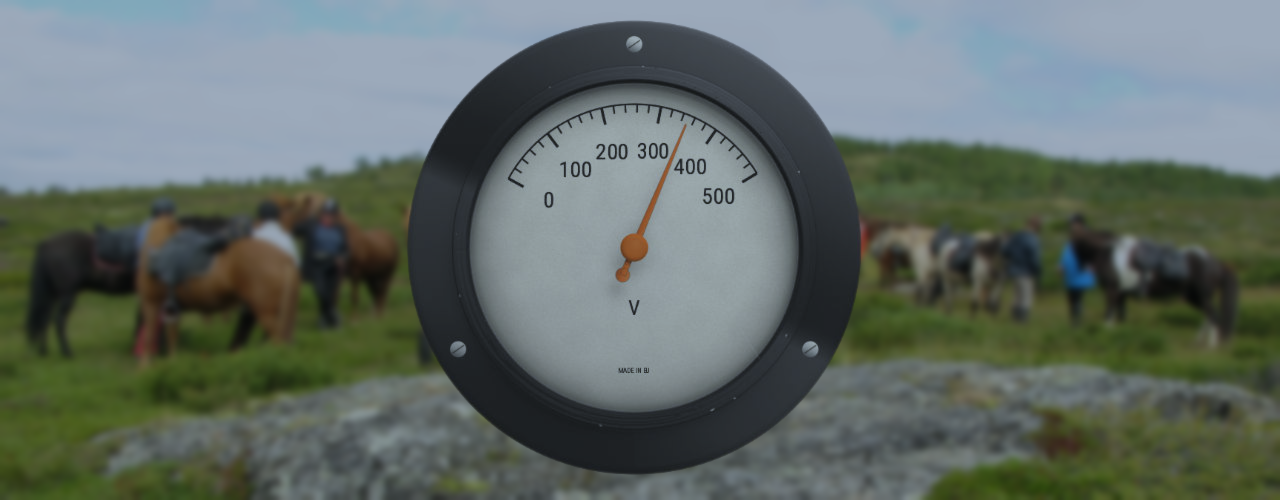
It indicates V 350
